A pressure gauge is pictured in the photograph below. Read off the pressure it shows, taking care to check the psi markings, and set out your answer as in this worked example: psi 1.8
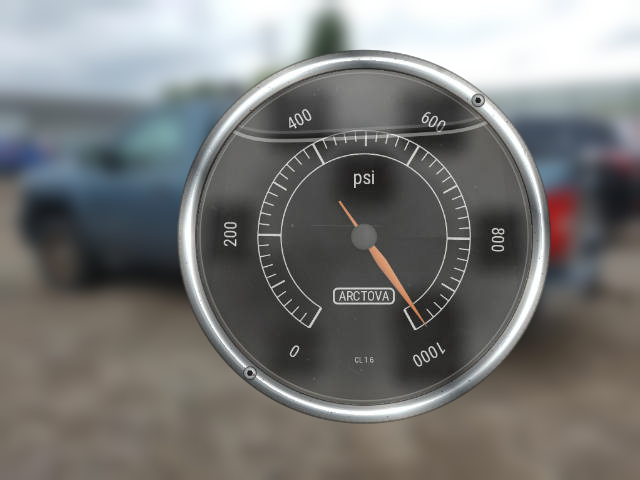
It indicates psi 980
